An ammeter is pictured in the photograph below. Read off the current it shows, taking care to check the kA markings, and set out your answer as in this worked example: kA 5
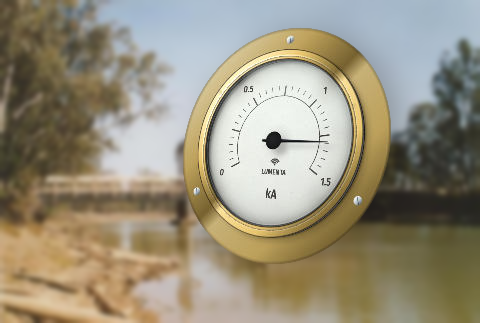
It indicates kA 1.3
